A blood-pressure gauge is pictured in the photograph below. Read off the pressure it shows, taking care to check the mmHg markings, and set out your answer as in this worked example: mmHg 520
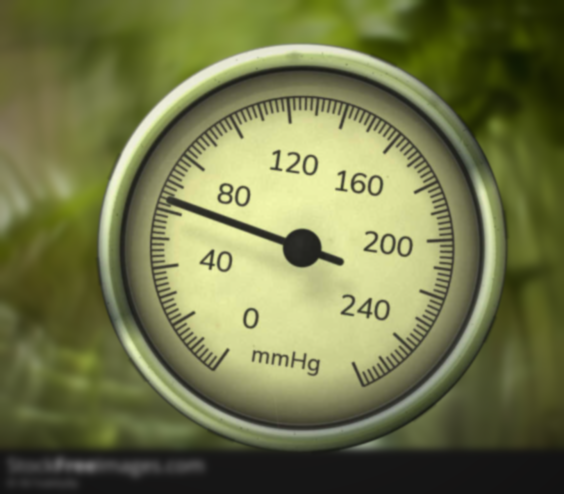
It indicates mmHg 64
